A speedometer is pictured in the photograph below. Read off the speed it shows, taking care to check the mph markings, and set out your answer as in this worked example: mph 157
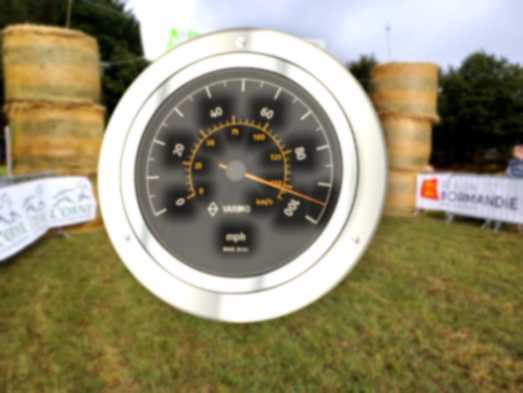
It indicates mph 95
